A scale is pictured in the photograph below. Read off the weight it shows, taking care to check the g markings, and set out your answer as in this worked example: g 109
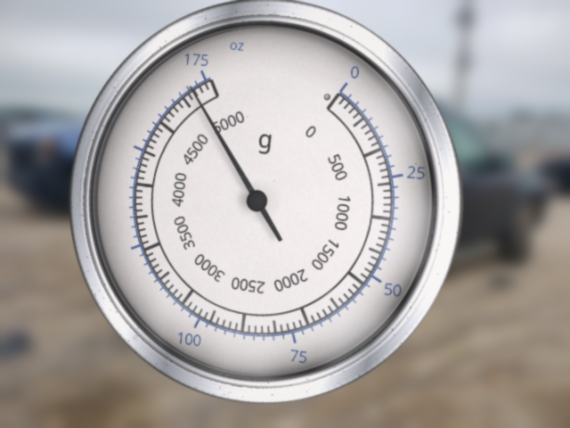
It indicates g 4850
